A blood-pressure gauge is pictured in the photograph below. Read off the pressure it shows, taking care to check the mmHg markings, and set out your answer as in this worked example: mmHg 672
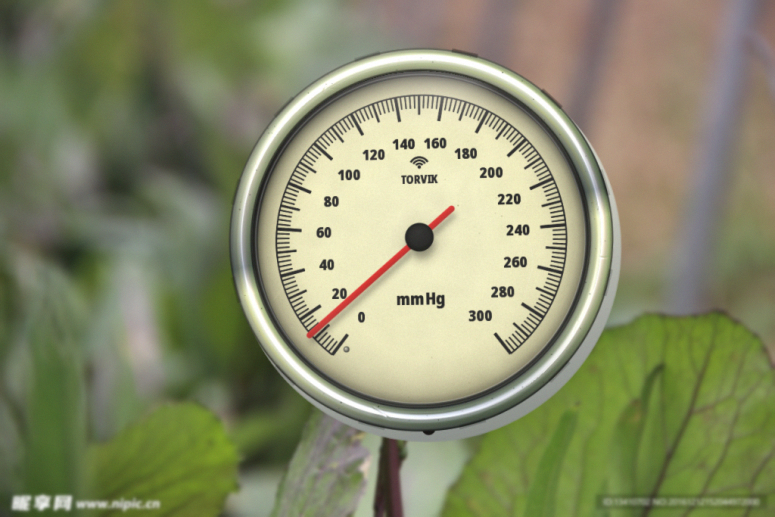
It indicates mmHg 12
